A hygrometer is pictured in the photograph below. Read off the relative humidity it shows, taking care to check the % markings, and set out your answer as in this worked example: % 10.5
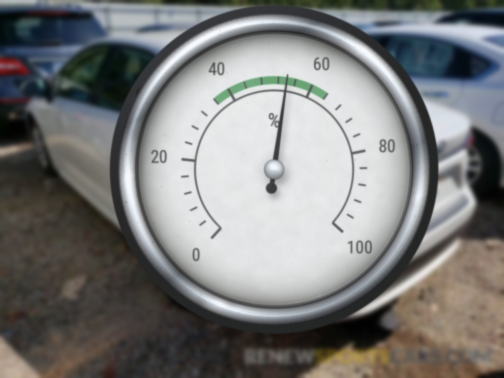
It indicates % 54
